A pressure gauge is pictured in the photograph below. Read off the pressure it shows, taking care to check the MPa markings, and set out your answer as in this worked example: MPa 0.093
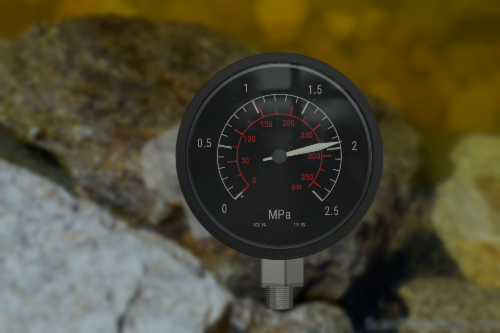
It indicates MPa 1.95
